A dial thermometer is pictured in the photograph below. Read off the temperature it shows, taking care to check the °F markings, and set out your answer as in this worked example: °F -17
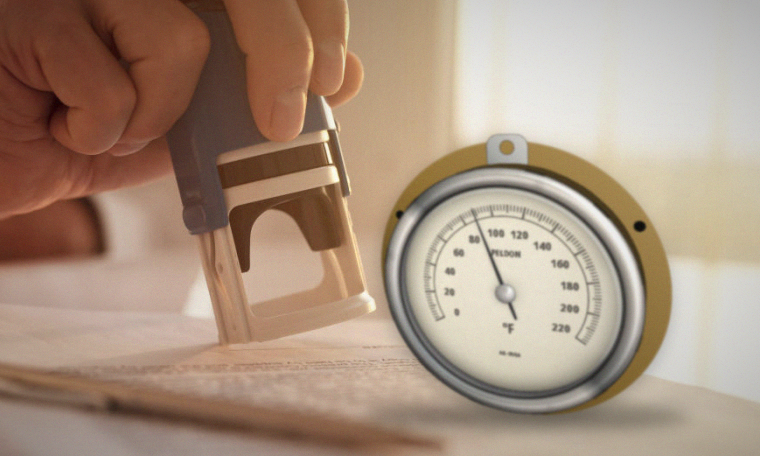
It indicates °F 90
